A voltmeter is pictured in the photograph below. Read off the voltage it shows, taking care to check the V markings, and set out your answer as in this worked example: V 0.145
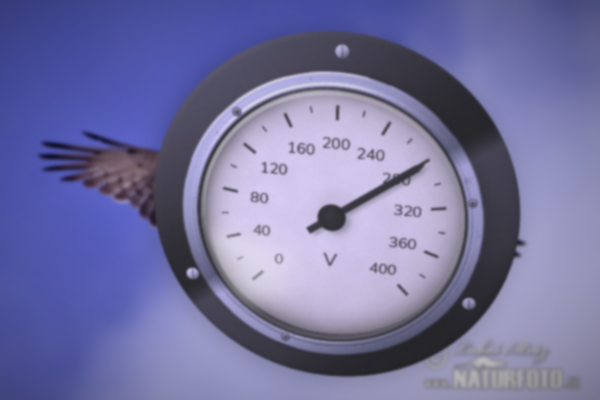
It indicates V 280
